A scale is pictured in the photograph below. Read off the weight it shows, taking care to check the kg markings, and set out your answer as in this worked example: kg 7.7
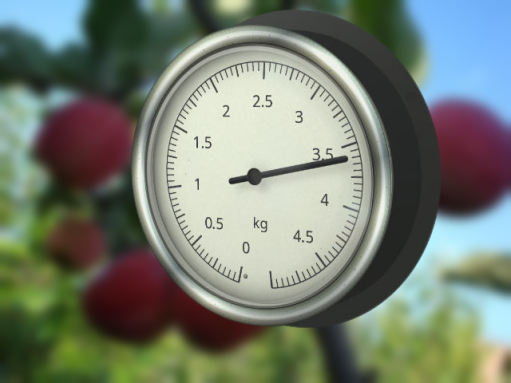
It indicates kg 3.6
